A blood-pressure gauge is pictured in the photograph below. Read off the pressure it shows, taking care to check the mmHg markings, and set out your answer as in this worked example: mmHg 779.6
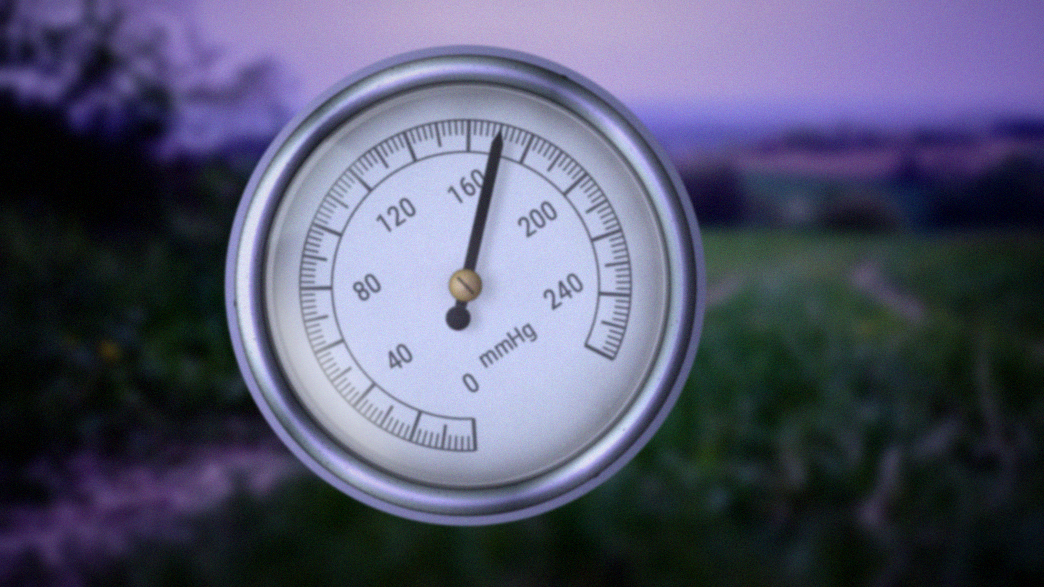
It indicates mmHg 170
